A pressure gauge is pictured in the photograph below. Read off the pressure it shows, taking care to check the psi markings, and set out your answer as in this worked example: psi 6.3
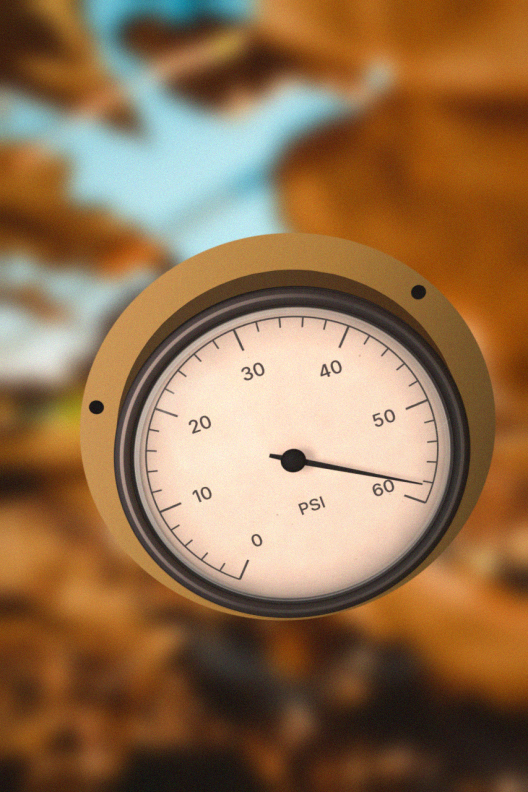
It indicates psi 58
